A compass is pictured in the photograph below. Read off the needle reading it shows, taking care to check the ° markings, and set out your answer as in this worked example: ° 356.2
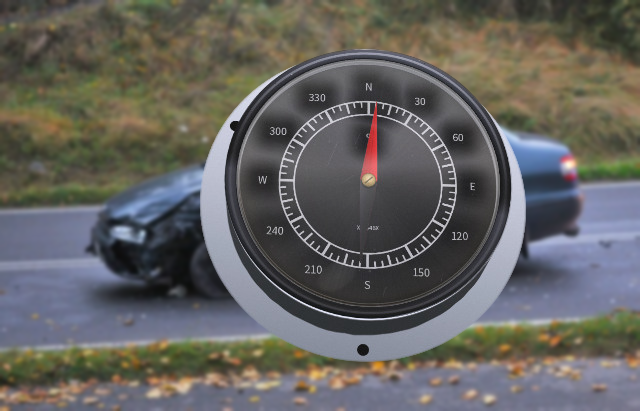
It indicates ° 5
